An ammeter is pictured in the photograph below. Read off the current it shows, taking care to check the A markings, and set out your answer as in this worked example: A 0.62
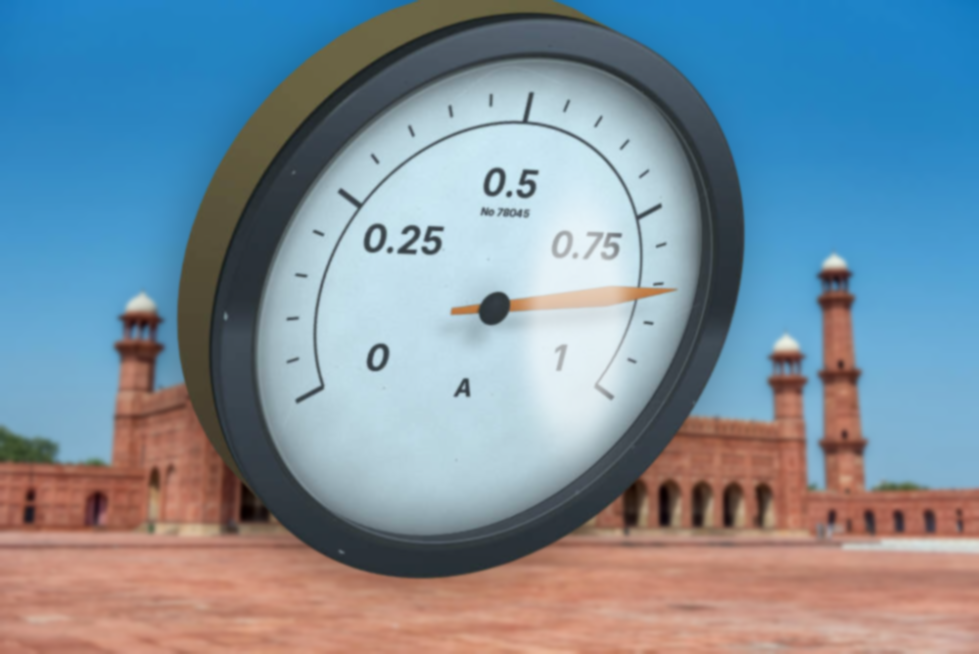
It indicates A 0.85
